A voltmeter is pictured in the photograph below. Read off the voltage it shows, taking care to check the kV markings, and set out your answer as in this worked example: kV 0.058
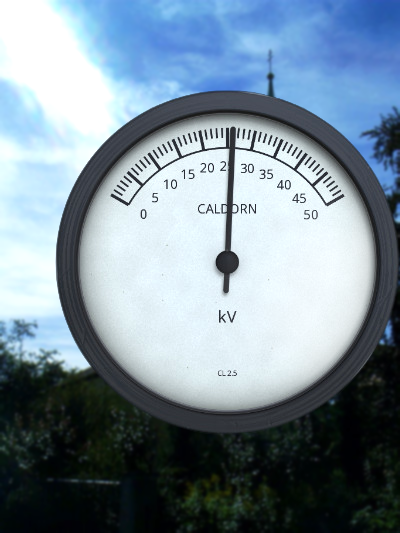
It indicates kV 26
